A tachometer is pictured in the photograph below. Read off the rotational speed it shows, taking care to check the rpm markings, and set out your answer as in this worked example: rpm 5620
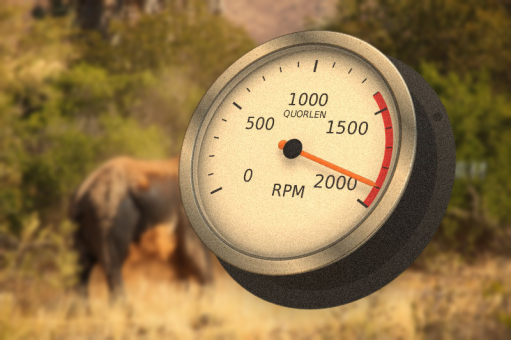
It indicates rpm 1900
